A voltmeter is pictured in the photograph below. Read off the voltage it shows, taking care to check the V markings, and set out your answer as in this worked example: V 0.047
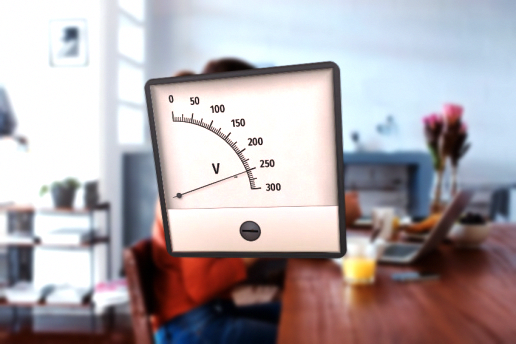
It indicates V 250
